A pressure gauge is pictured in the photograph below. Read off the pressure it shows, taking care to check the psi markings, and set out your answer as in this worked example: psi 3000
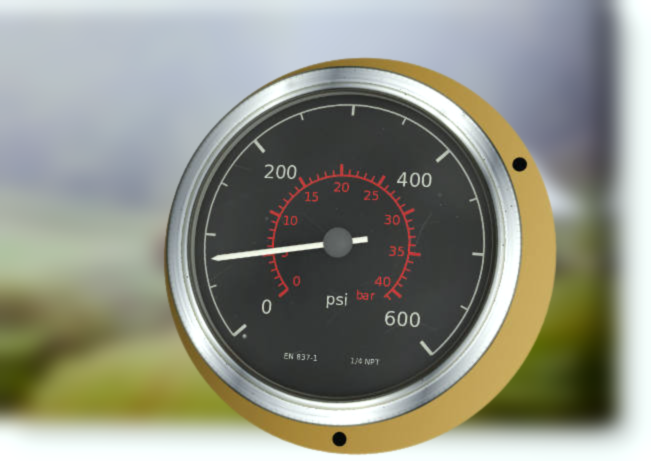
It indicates psi 75
